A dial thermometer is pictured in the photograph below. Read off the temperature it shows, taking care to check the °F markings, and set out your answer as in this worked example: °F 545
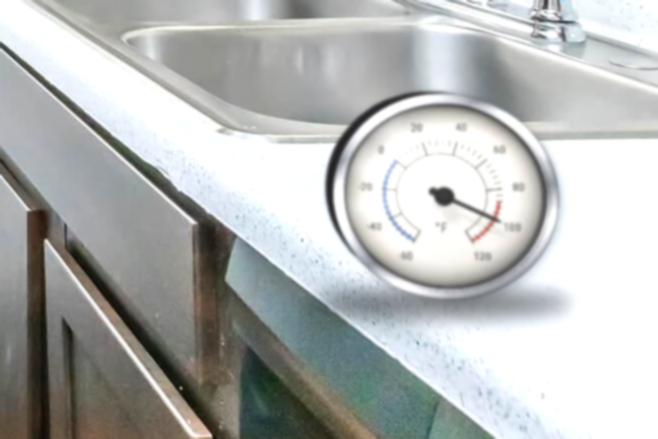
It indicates °F 100
